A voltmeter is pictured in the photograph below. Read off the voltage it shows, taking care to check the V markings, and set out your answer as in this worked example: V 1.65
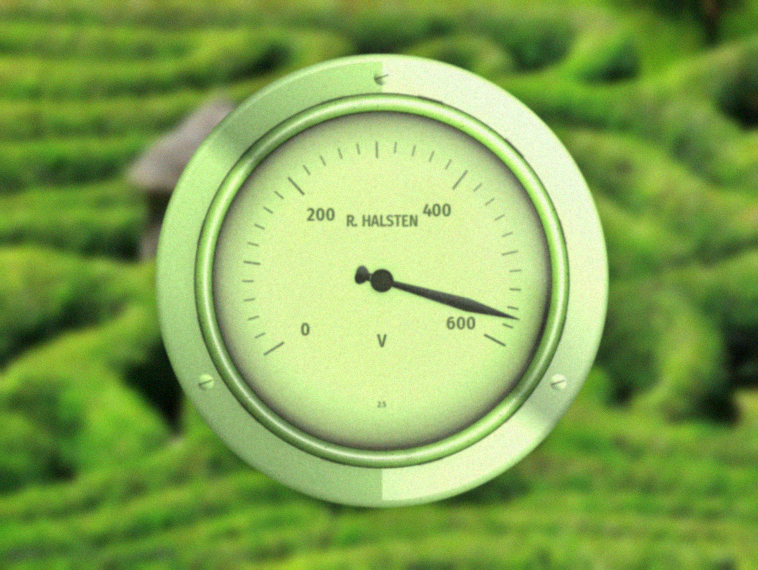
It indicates V 570
